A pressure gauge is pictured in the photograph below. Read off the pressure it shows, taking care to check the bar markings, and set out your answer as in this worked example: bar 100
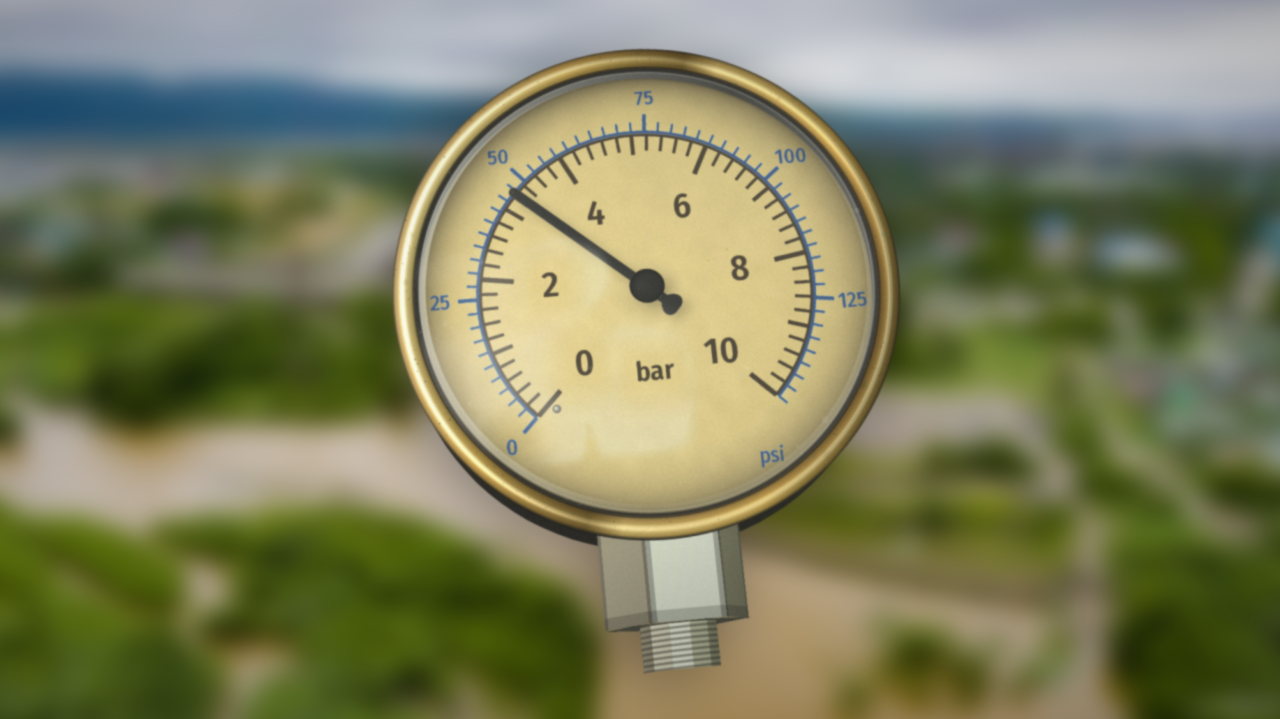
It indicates bar 3.2
